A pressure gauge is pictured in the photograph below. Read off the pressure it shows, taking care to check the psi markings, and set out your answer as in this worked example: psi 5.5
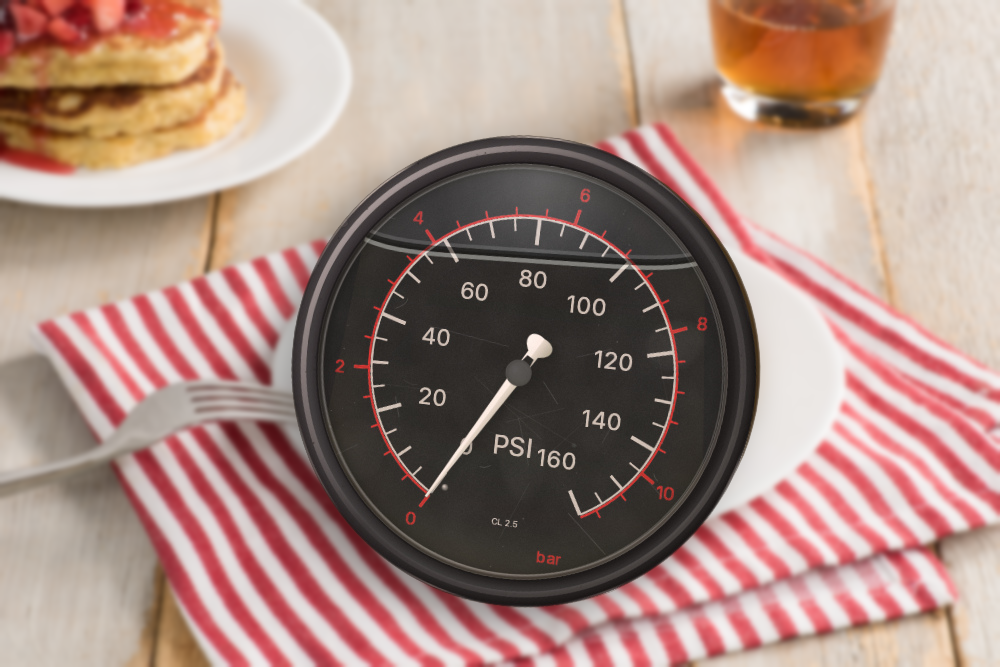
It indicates psi 0
